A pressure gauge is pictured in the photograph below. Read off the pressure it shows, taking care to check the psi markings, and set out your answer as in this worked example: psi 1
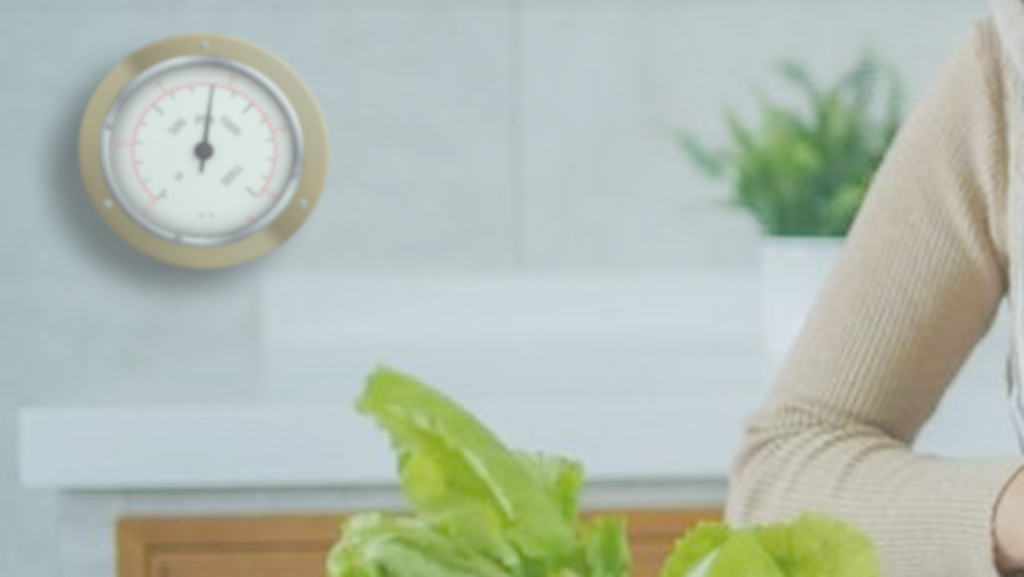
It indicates psi 800
